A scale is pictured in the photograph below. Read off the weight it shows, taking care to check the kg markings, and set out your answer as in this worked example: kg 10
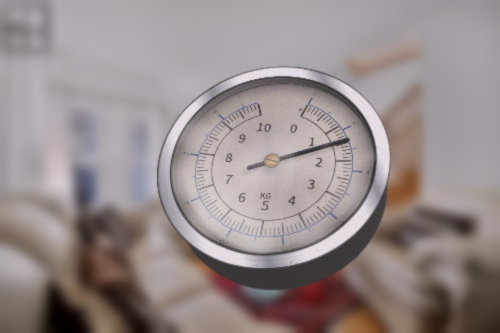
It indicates kg 1.5
